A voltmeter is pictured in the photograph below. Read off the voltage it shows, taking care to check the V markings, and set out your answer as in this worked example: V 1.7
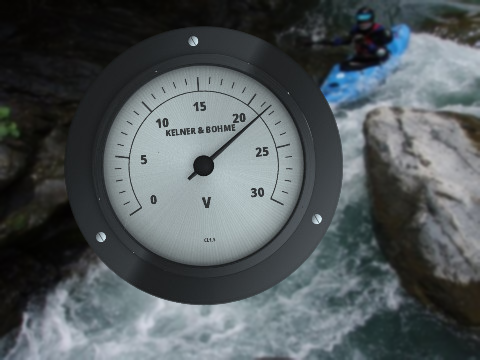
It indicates V 21.5
